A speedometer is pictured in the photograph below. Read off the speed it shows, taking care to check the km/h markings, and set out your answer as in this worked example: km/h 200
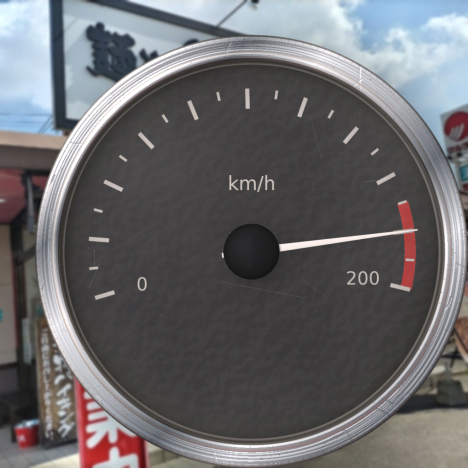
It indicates km/h 180
